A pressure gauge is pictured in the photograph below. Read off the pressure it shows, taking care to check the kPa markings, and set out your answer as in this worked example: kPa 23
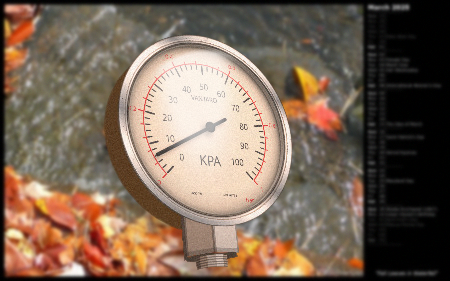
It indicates kPa 6
